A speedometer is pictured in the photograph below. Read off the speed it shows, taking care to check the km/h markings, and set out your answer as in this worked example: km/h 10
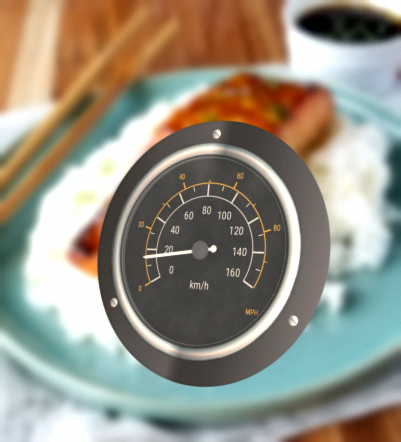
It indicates km/h 15
